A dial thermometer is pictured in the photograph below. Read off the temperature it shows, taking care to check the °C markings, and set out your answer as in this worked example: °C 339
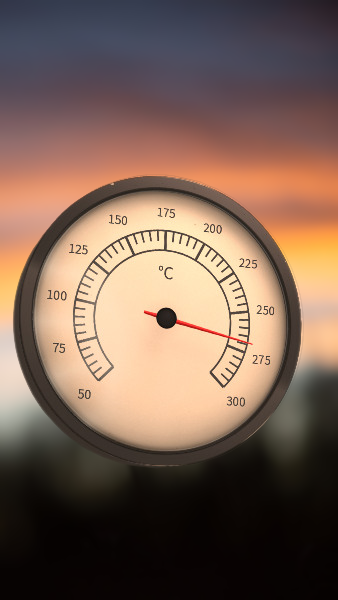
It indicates °C 270
